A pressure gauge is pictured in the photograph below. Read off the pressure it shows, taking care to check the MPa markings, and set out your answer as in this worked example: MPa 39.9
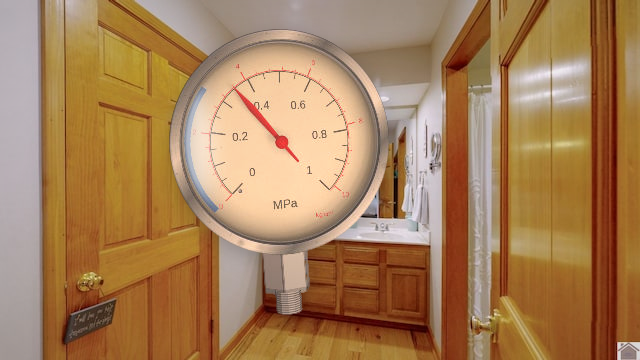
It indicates MPa 0.35
